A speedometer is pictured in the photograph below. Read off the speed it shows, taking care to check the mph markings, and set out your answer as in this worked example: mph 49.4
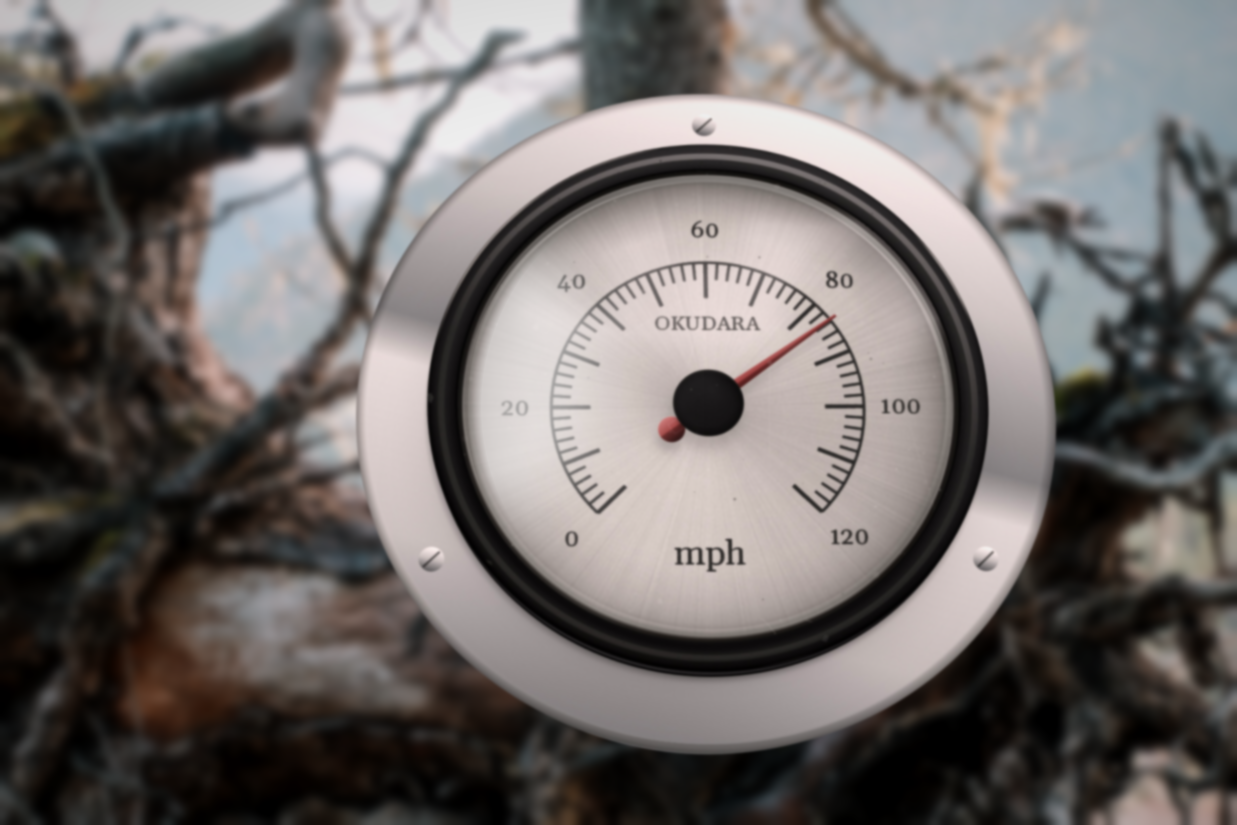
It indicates mph 84
